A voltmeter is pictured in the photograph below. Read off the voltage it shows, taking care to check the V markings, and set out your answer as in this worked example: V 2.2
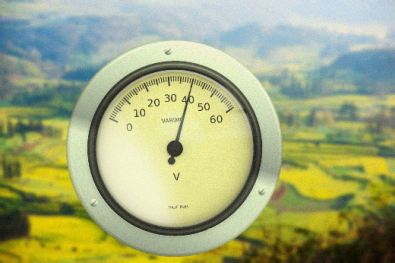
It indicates V 40
